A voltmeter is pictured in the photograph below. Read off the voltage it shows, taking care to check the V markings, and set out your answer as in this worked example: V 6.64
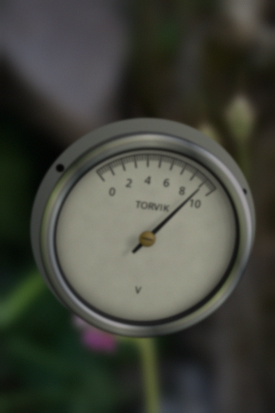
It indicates V 9
